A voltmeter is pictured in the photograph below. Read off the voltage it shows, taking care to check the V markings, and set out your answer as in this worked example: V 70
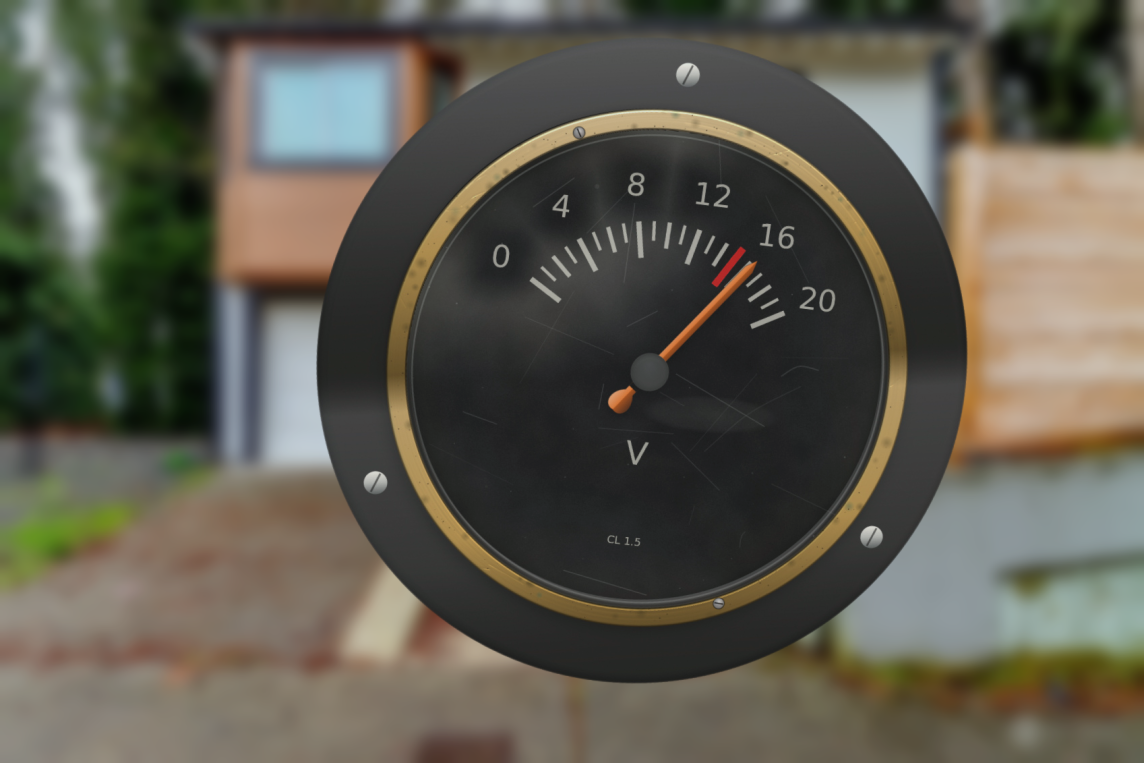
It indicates V 16
